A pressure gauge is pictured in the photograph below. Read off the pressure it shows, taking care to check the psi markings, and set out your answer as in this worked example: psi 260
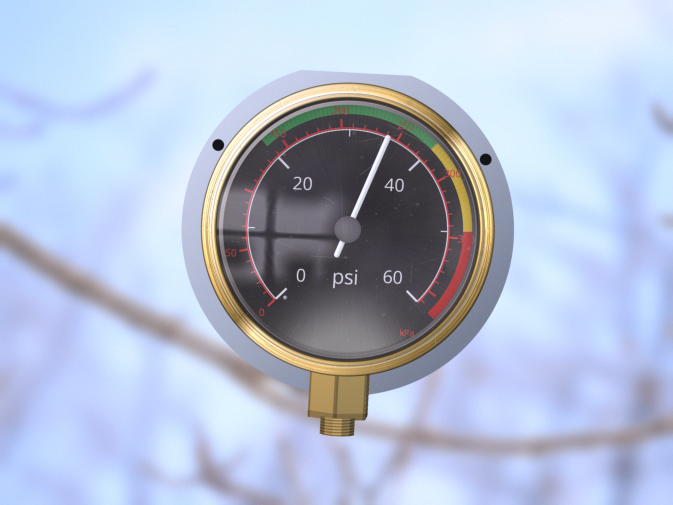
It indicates psi 35
